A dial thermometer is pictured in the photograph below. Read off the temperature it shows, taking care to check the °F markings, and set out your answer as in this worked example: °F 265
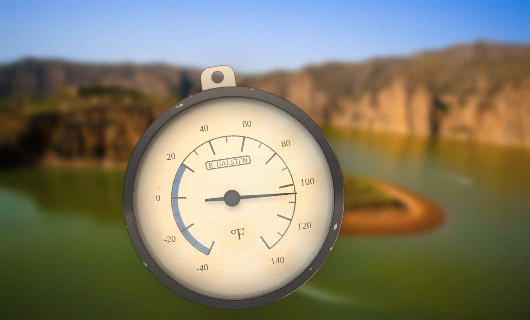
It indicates °F 105
